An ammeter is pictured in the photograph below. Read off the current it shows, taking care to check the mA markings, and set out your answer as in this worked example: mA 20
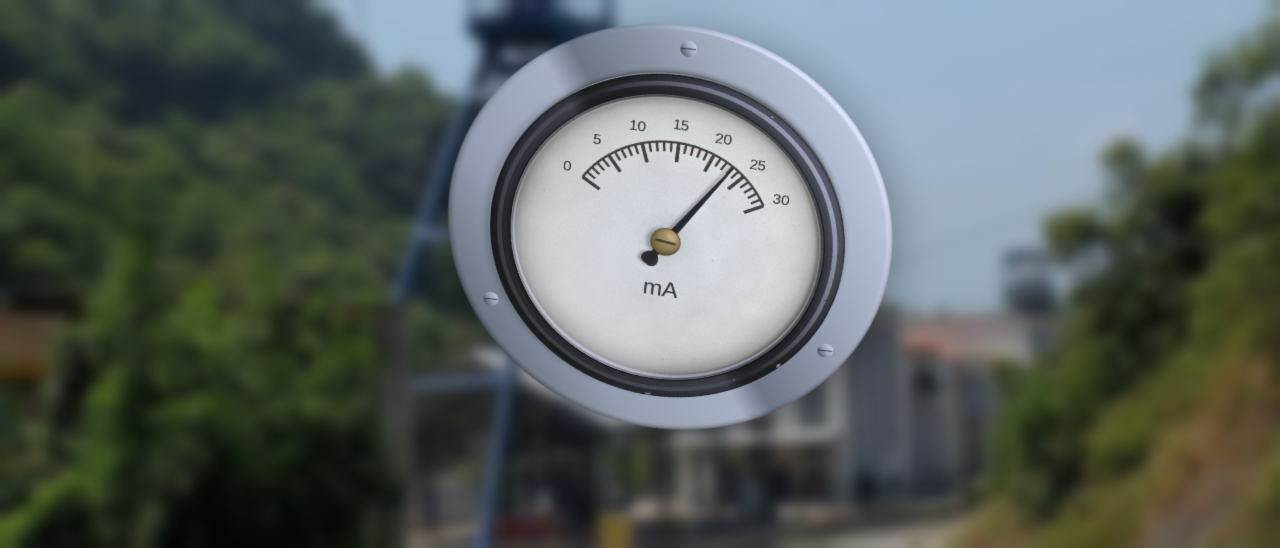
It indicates mA 23
